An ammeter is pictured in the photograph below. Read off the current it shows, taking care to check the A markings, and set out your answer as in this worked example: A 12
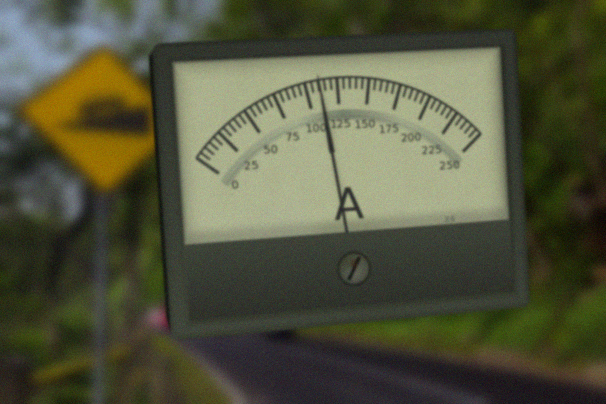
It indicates A 110
